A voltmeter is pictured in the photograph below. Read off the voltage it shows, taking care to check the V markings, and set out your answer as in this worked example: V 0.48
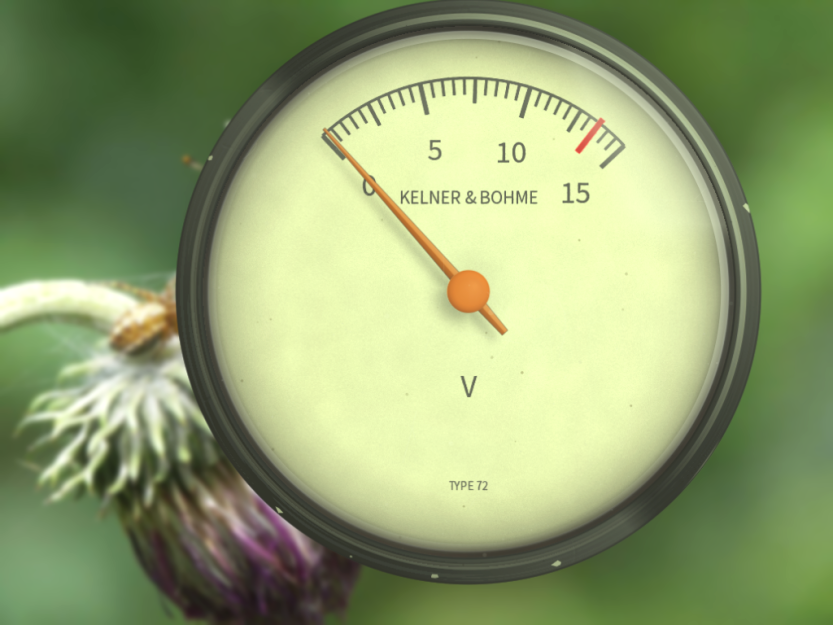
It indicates V 0.25
